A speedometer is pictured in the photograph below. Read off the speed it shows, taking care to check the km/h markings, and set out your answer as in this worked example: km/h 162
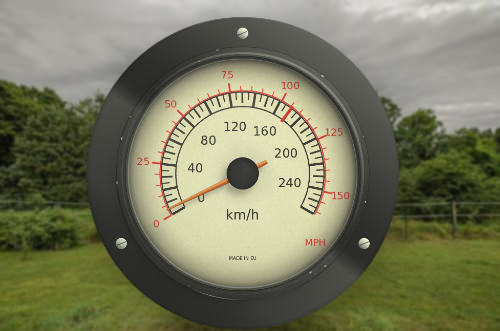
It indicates km/h 5
